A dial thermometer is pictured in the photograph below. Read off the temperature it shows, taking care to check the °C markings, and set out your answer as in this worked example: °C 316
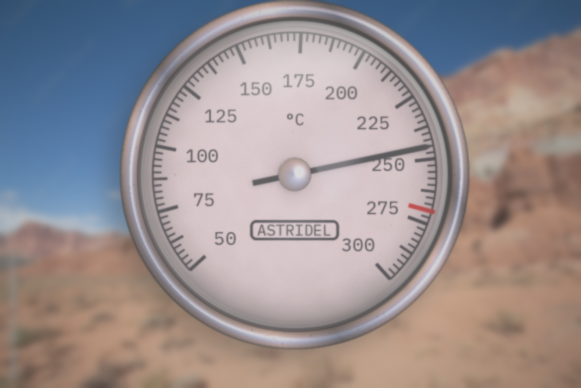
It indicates °C 245
